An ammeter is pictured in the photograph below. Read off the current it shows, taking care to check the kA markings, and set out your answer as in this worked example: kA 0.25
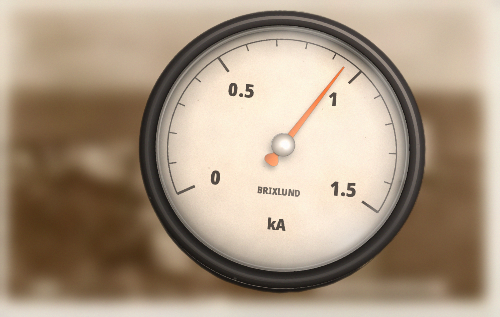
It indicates kA 0.95
